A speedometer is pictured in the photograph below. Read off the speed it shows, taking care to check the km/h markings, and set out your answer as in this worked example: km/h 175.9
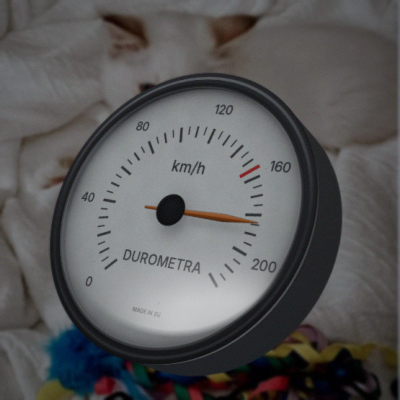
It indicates km/h 185
